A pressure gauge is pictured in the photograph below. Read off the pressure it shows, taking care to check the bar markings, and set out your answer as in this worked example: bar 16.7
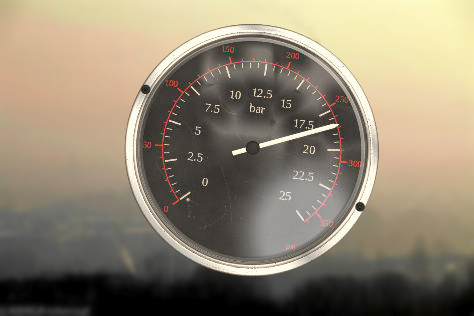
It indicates bar 18.5
